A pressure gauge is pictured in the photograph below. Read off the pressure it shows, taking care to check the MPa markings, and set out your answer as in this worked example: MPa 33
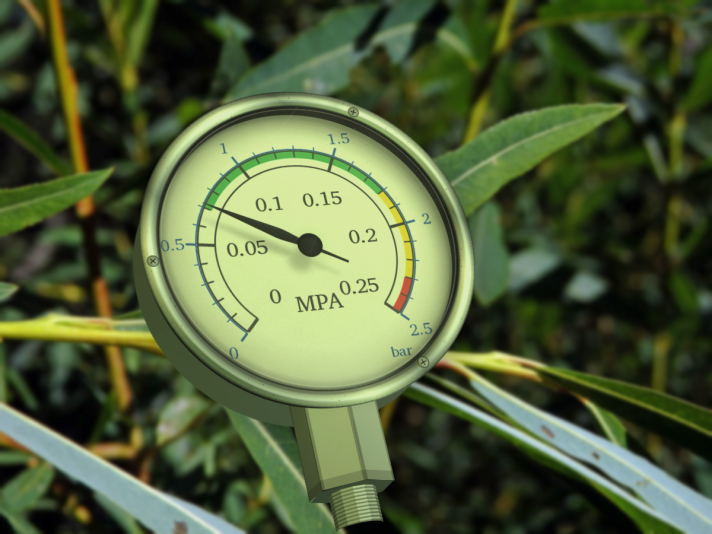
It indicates MPa 0.07
